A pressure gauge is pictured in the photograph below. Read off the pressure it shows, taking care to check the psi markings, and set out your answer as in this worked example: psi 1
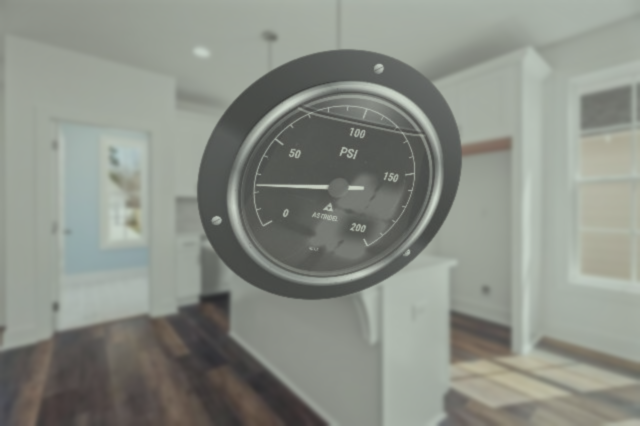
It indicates psi 25
